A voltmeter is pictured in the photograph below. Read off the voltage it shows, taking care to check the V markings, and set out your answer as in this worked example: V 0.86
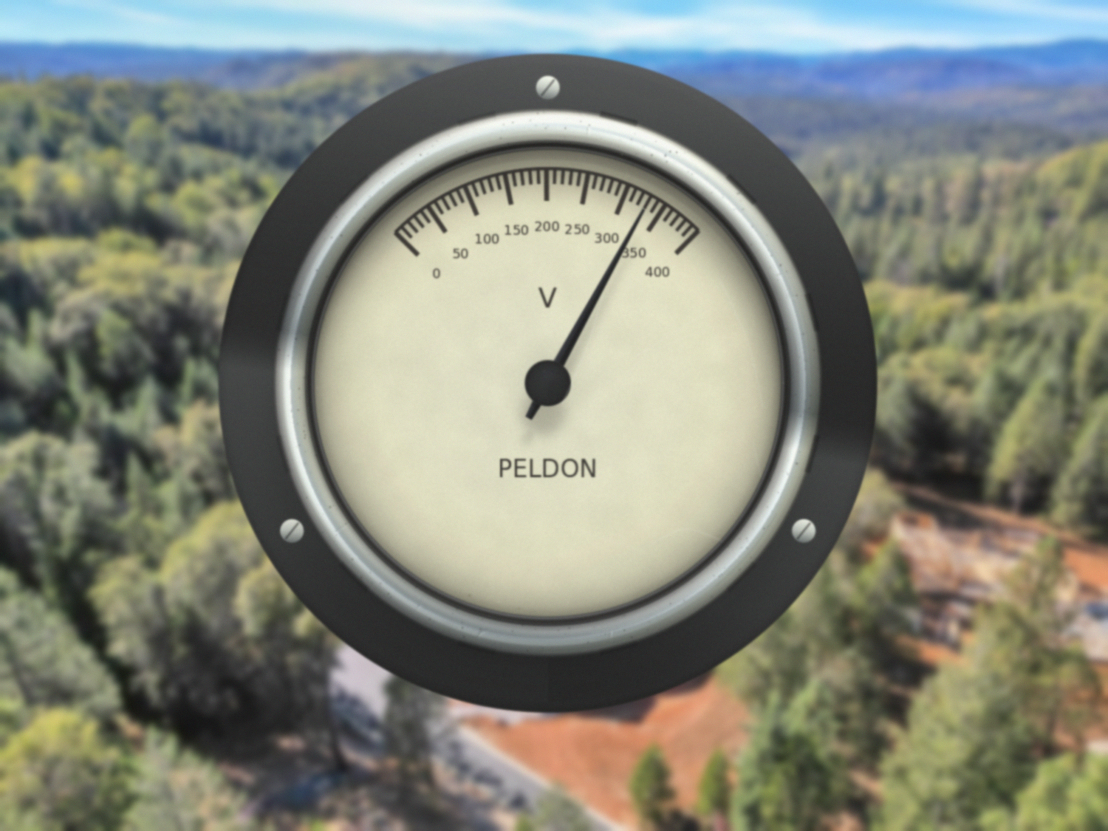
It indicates V 330
